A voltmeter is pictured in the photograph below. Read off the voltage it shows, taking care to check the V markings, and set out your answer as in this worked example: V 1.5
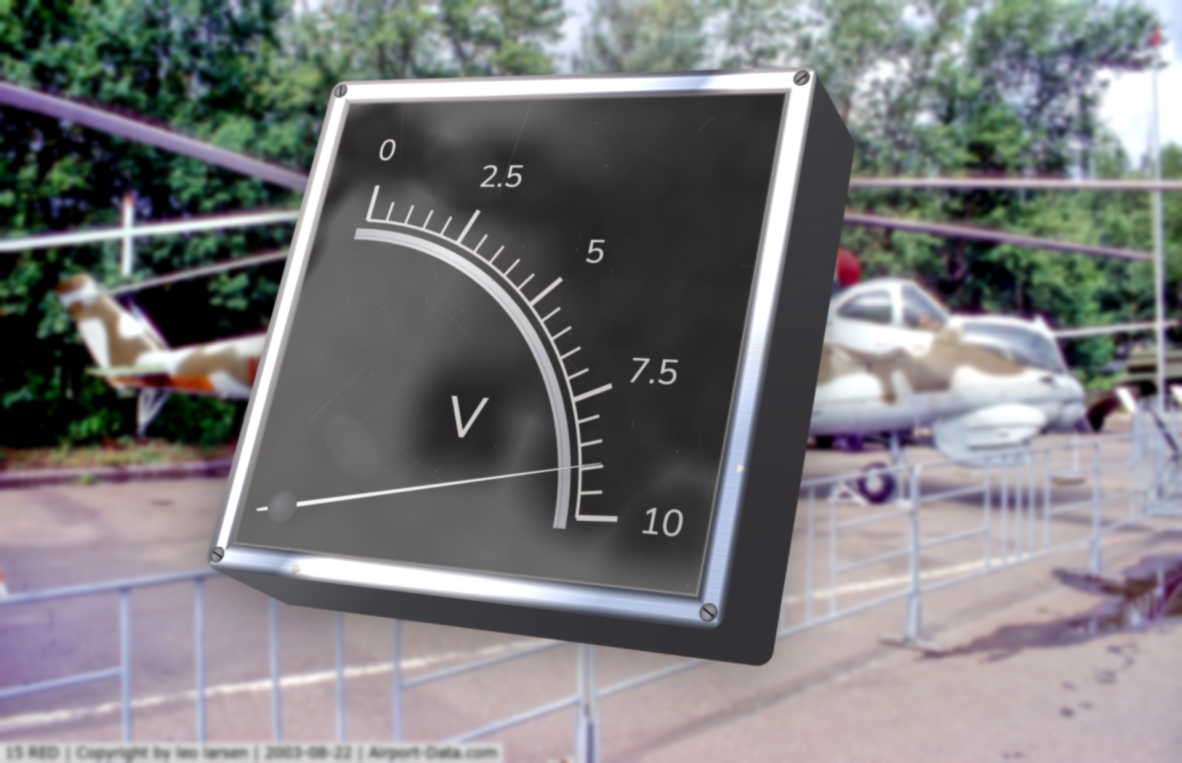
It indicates V 9
